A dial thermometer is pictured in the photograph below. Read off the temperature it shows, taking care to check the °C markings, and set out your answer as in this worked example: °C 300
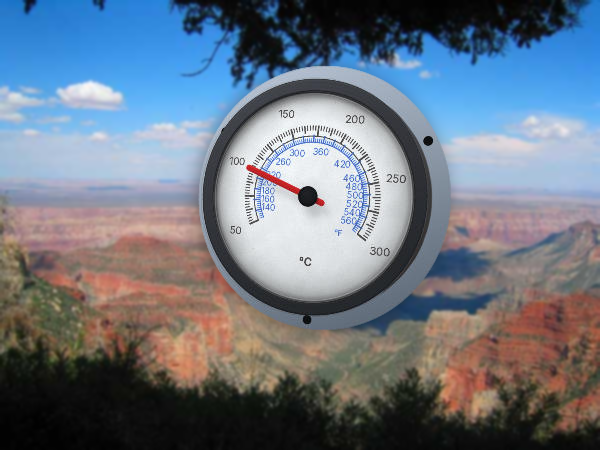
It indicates °C 100
